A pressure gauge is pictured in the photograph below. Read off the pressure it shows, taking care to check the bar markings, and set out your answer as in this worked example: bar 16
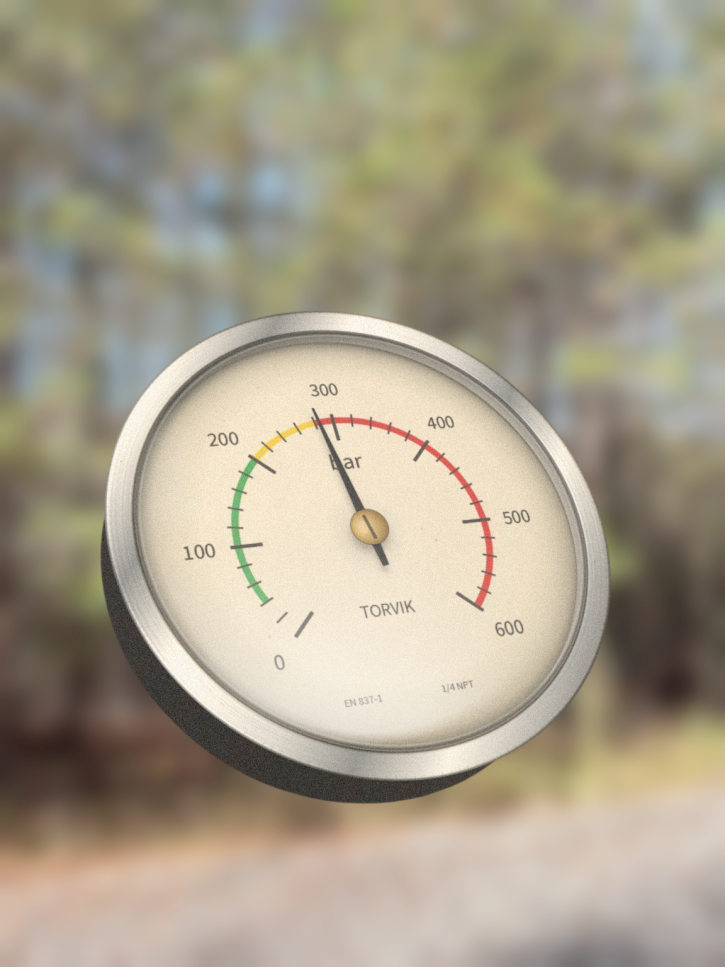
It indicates bar 280
